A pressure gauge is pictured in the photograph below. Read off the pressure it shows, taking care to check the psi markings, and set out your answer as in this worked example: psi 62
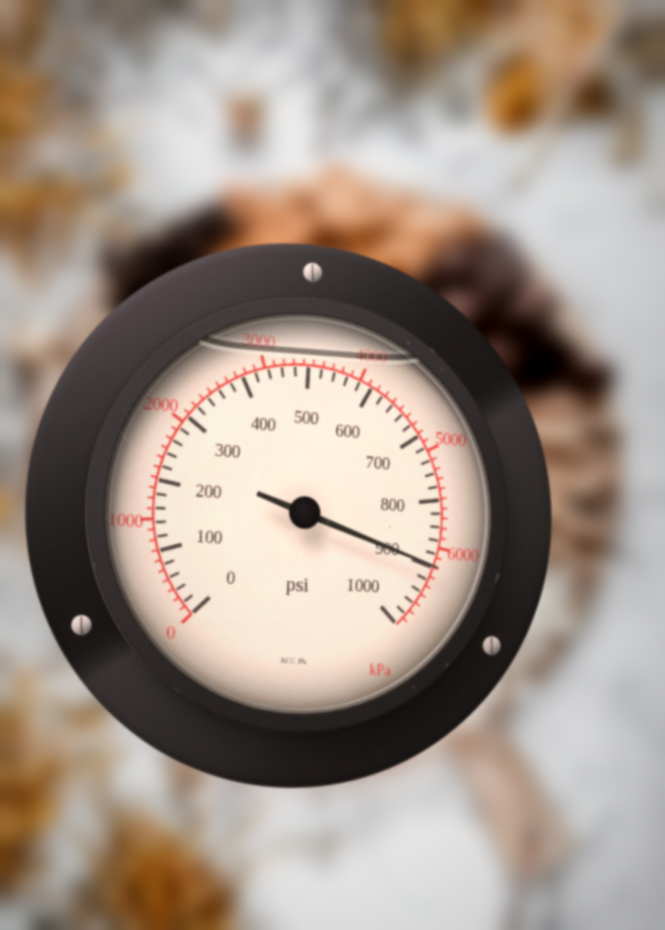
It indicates psi 900
